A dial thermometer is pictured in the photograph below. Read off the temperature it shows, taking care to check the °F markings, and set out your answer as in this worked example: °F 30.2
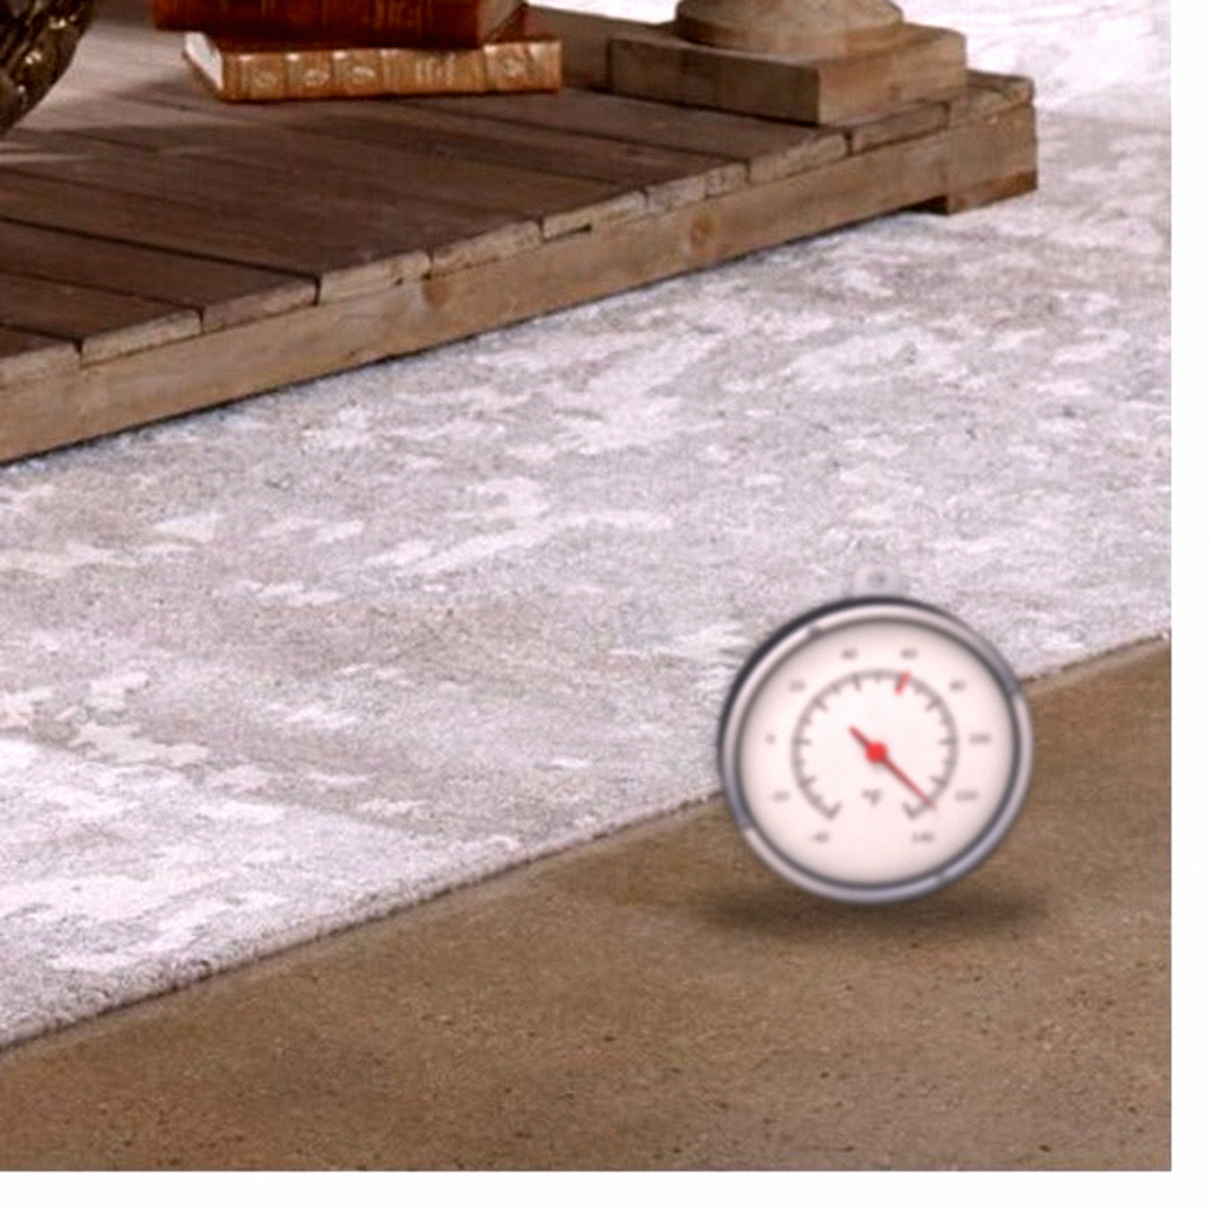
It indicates °F 130
